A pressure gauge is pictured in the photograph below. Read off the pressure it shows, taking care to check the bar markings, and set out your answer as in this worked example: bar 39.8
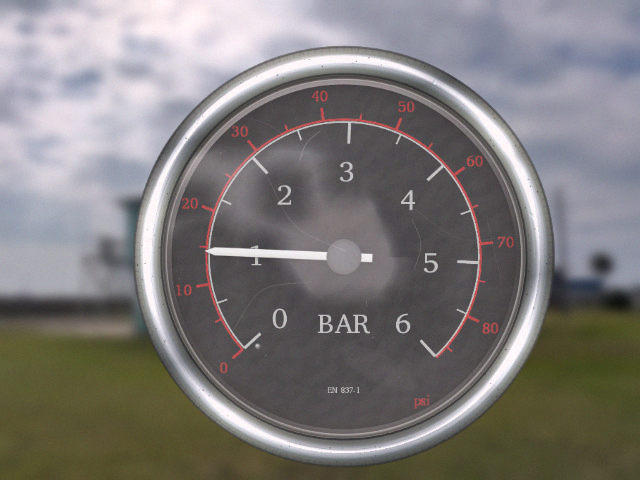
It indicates bar 1
